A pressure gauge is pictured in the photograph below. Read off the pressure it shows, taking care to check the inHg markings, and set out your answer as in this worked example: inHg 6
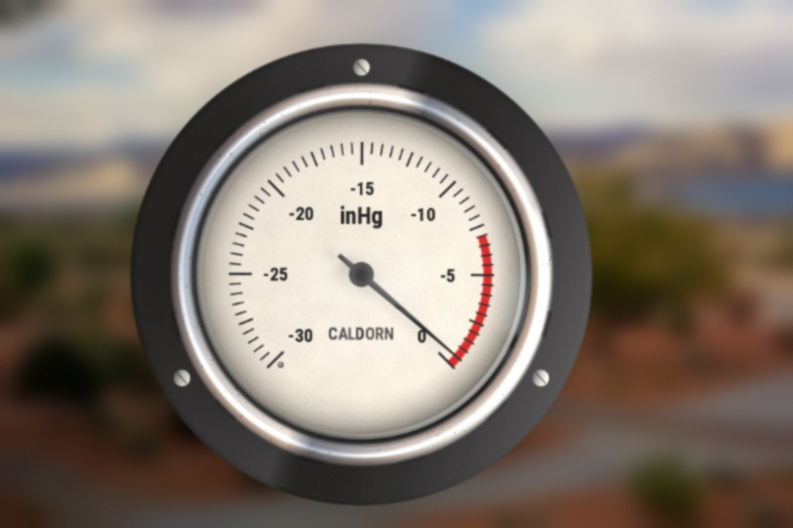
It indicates inHg -0.5
